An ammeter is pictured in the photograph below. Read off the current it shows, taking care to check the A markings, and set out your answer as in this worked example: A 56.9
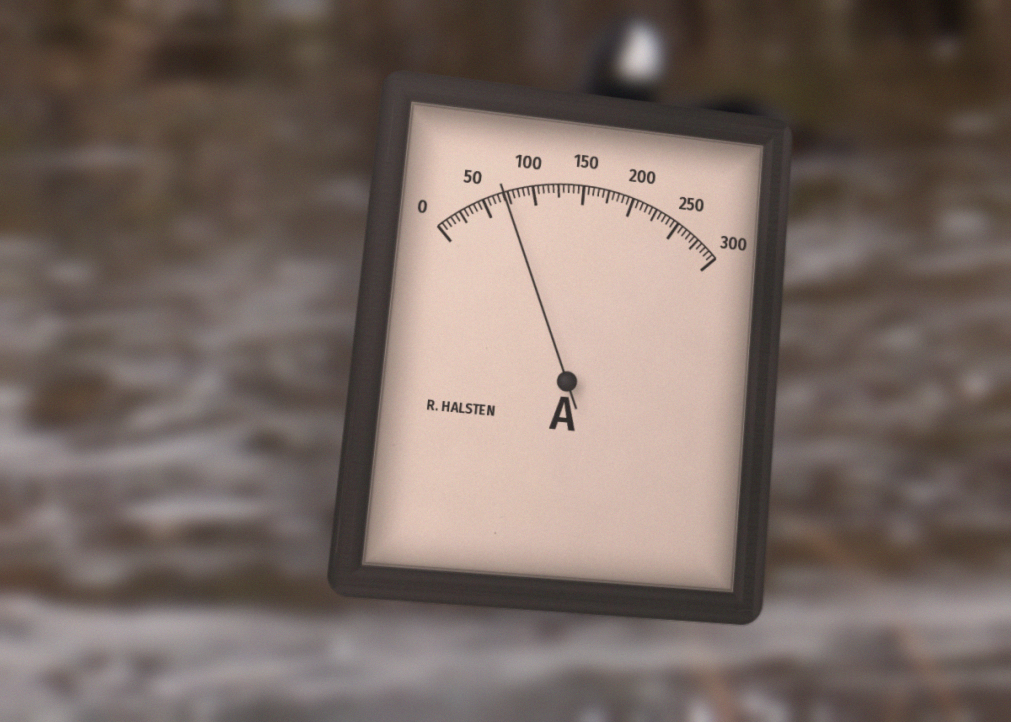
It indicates A 70
